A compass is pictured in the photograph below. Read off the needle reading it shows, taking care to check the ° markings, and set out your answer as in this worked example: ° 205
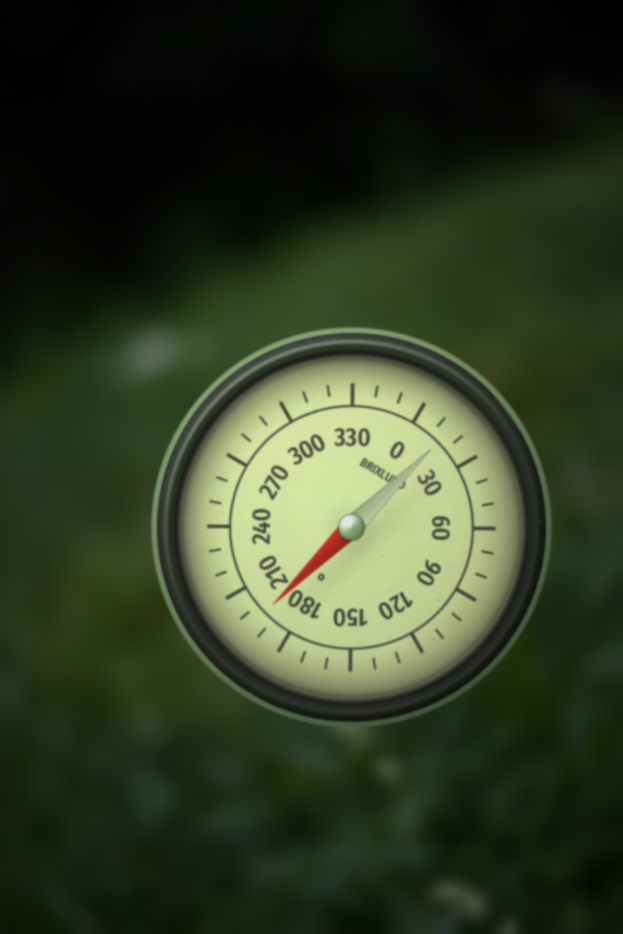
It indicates ° 195
